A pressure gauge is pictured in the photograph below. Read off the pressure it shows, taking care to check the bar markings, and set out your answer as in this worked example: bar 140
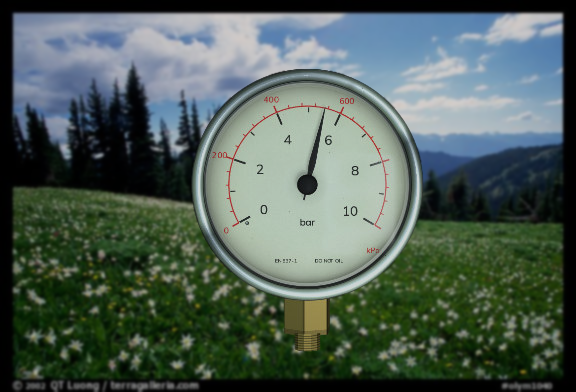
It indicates bar 5.5
